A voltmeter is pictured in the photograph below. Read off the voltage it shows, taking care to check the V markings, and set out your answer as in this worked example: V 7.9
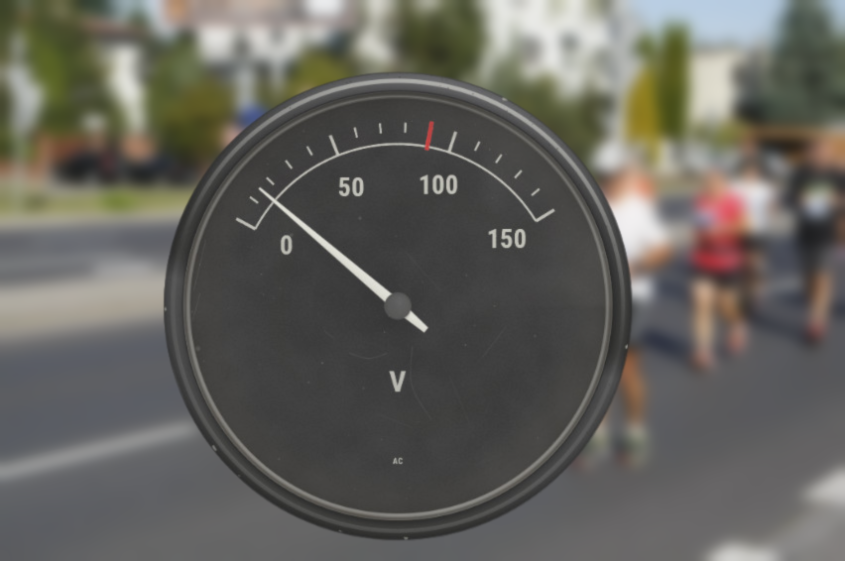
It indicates V 15
